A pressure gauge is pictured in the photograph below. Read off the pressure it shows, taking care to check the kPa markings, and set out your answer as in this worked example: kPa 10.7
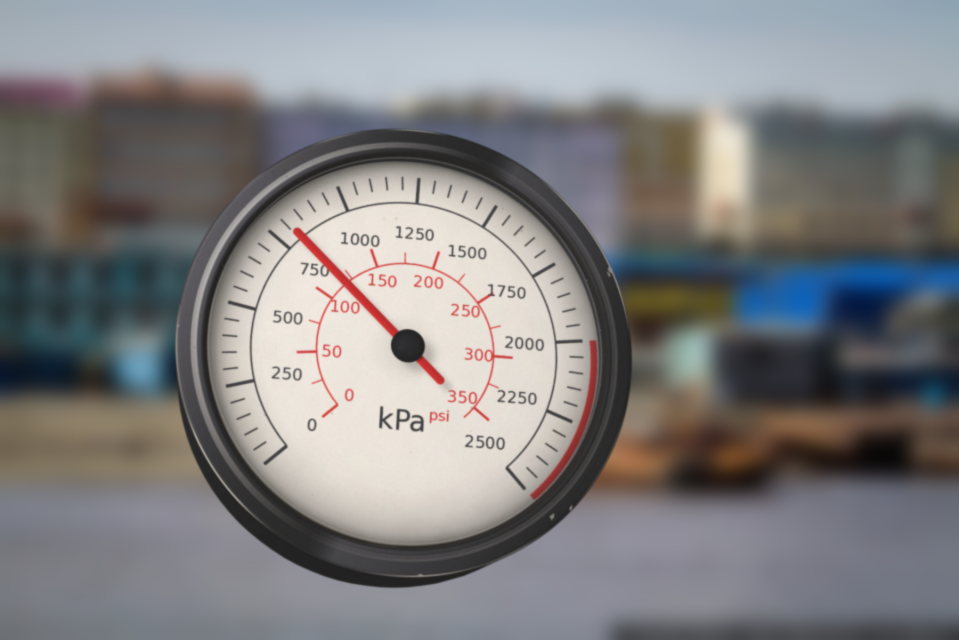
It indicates kPa 800
